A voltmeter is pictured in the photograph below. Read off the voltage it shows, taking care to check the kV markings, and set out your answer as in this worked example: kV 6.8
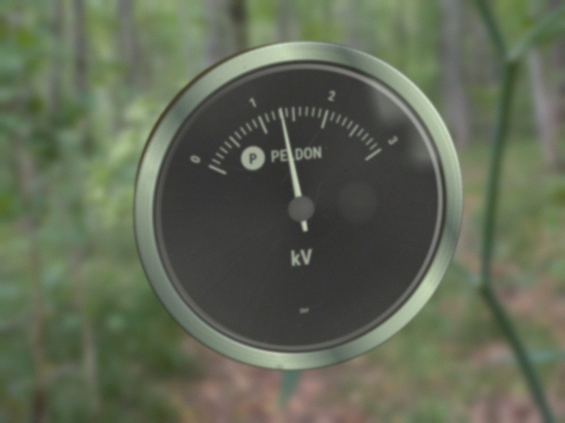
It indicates kV 1.3
